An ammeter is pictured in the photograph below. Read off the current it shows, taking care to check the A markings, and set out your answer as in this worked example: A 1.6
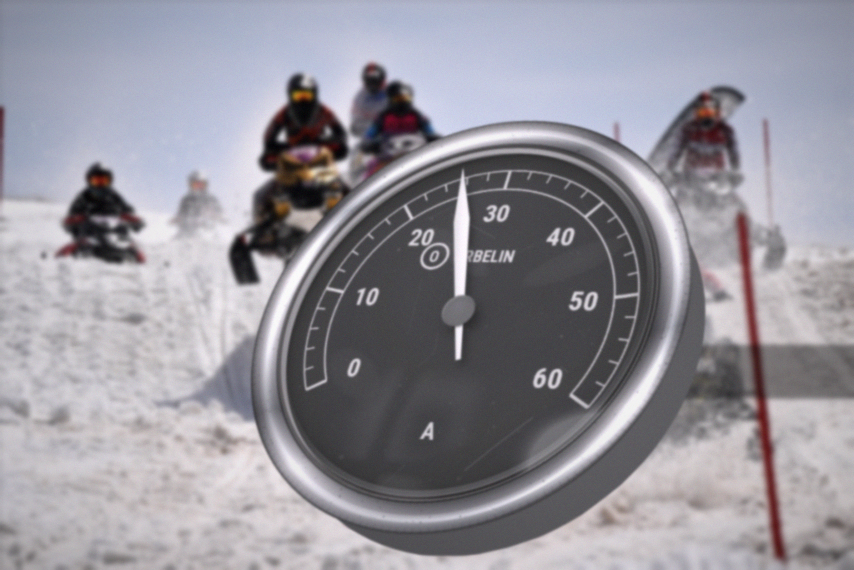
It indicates A 26
